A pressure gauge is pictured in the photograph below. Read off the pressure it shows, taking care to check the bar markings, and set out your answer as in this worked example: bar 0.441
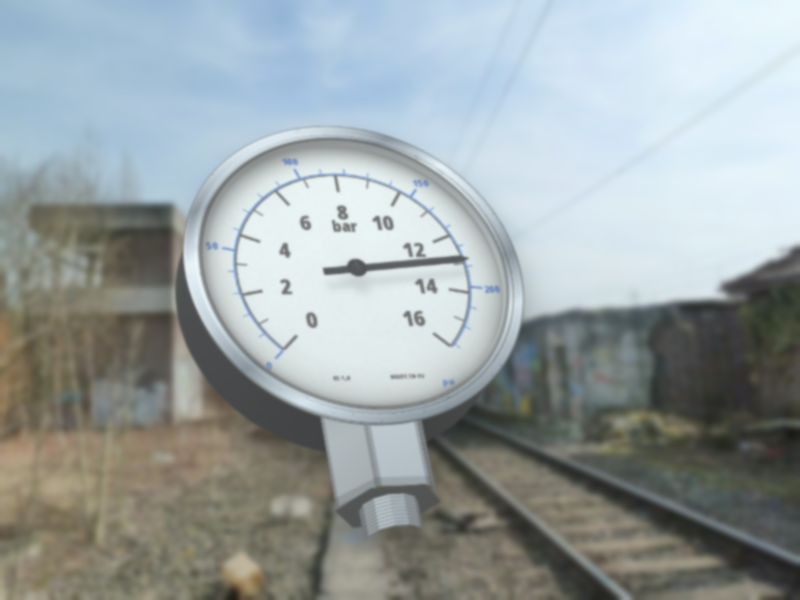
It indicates bar 13
